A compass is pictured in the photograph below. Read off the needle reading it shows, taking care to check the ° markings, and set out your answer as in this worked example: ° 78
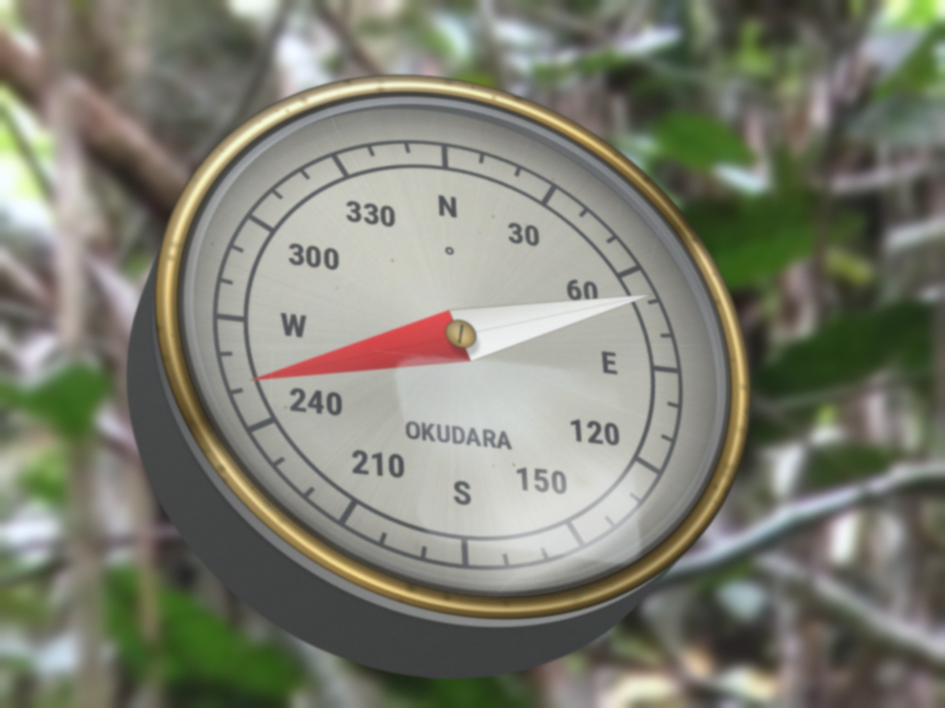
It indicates ° 250
